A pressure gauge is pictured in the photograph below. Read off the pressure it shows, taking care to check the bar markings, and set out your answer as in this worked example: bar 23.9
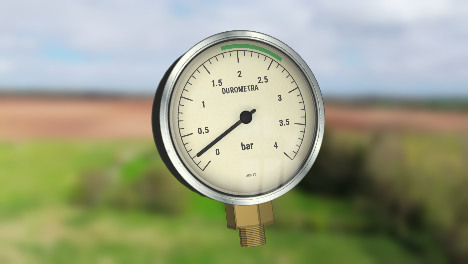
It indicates bar 0.2
